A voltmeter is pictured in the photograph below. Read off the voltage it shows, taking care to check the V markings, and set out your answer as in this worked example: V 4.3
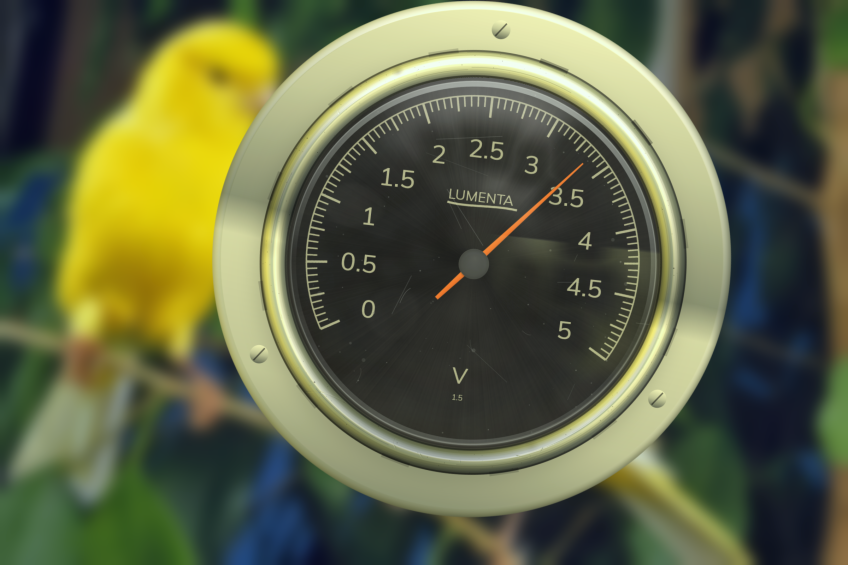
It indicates V 3.35
